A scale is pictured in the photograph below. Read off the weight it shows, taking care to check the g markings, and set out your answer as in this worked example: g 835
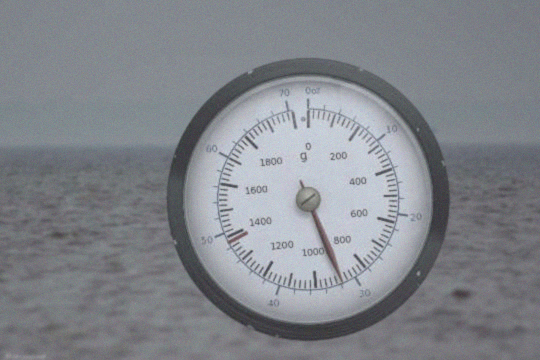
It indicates g 900
